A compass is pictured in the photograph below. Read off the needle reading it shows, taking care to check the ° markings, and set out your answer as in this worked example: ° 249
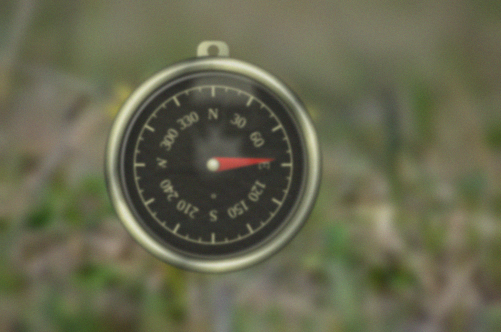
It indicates ° 85
